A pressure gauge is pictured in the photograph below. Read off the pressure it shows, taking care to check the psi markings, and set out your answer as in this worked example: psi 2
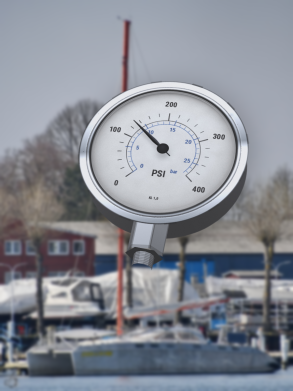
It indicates psi 130
